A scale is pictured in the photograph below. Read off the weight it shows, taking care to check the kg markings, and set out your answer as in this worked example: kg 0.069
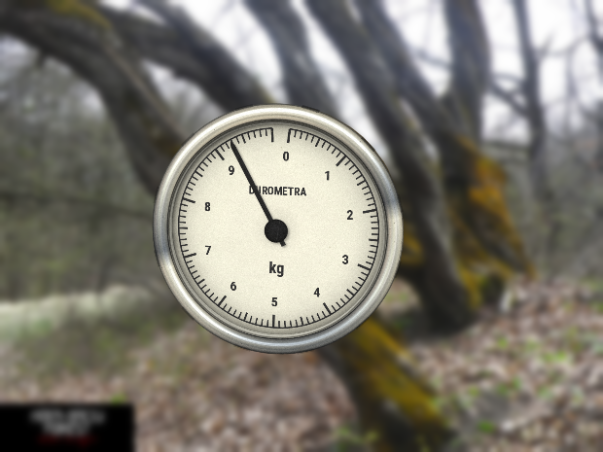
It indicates kg 9.3
